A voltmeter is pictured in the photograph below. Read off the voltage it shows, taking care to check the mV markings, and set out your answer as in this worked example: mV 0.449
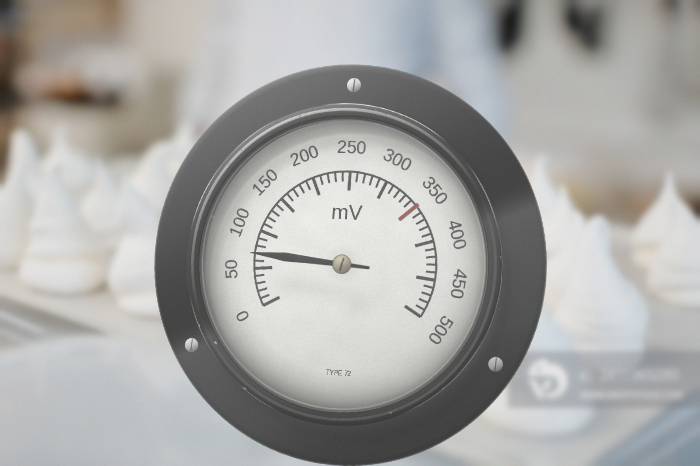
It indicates mV 70
